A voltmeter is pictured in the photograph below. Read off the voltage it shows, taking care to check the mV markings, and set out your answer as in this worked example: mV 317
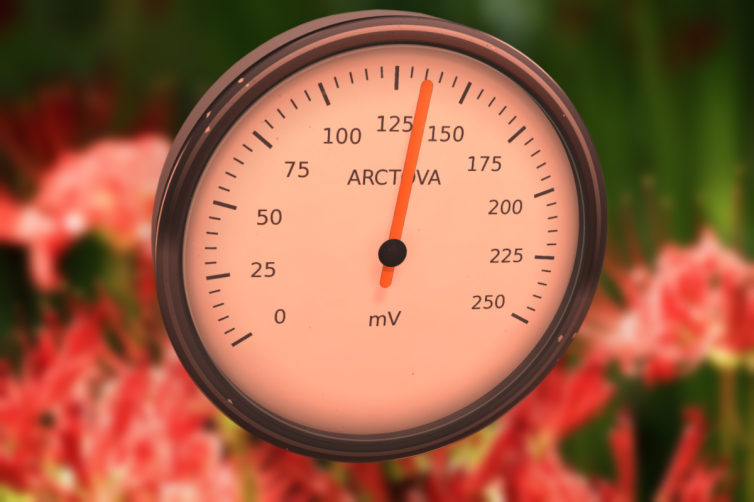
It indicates mV 135
